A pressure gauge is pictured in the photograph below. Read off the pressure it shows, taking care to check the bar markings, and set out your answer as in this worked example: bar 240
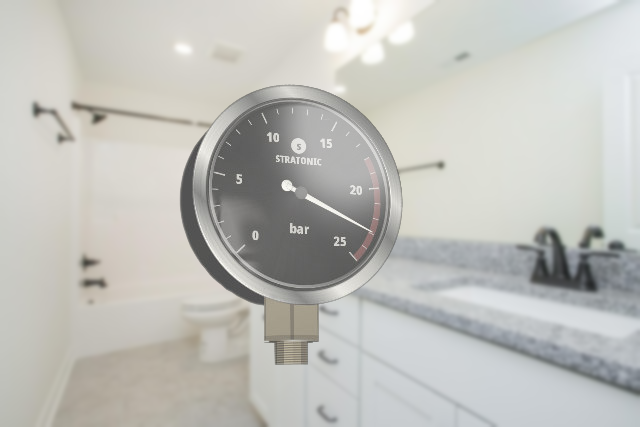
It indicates bar 23
